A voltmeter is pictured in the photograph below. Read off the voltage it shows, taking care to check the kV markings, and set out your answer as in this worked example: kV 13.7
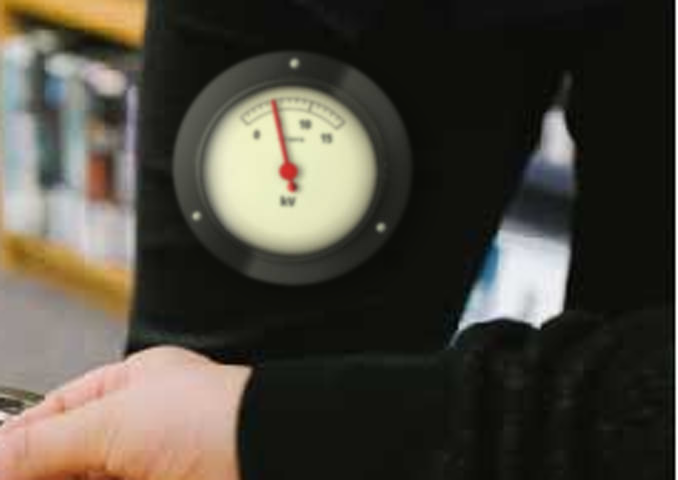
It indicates kV 5
